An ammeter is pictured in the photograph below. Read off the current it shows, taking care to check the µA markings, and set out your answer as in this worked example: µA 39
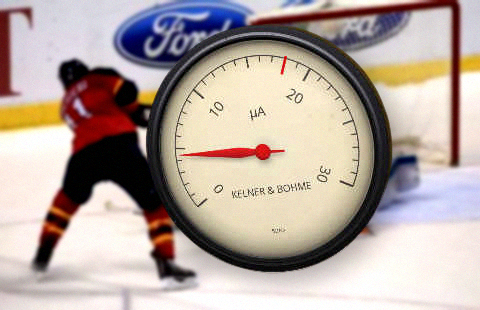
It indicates µA 4.5
